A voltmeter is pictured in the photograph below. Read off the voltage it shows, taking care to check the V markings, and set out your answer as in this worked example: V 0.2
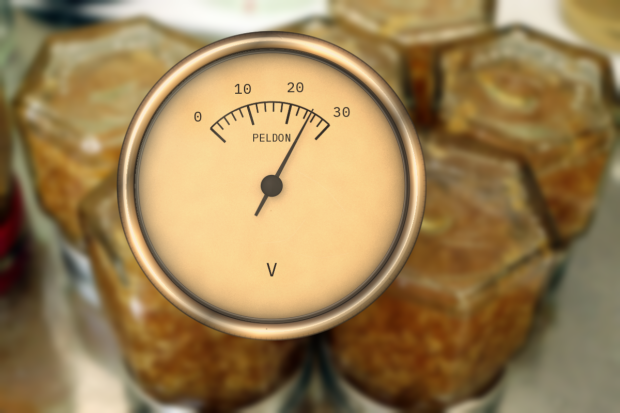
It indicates V 25
